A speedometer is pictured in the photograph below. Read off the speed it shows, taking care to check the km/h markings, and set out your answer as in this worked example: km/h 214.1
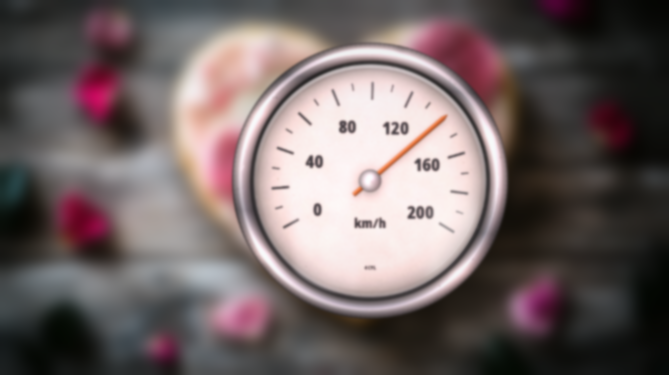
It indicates km/h 140
